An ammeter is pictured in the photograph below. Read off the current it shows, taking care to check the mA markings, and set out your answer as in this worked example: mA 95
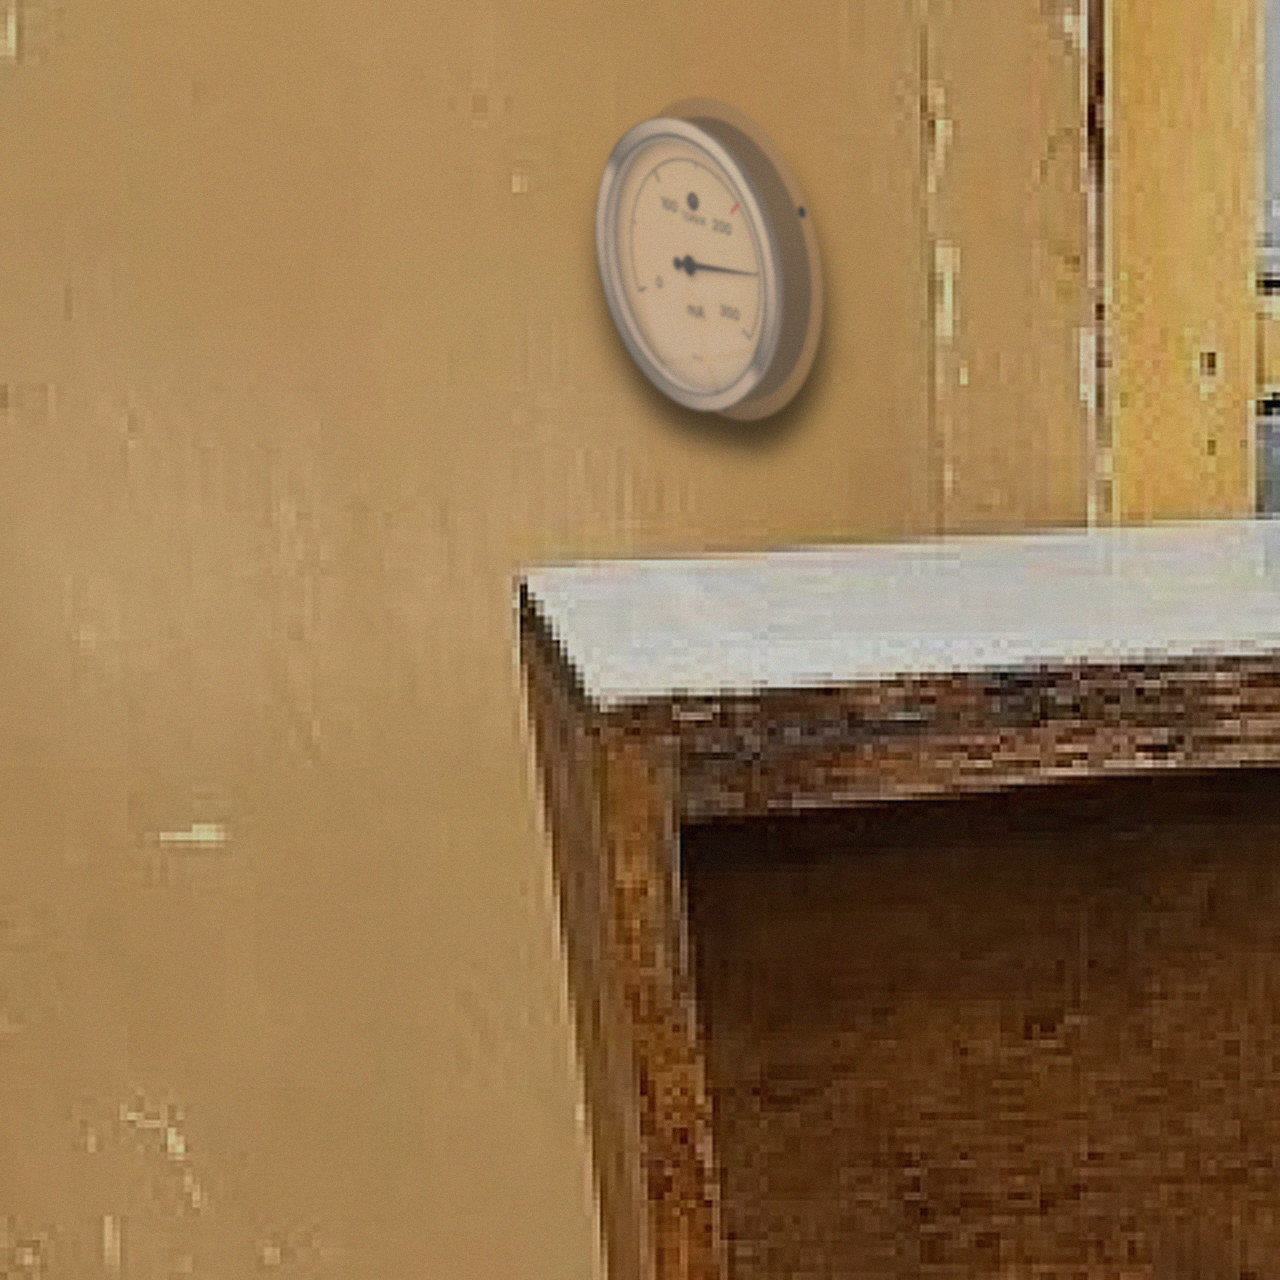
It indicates mA 250
